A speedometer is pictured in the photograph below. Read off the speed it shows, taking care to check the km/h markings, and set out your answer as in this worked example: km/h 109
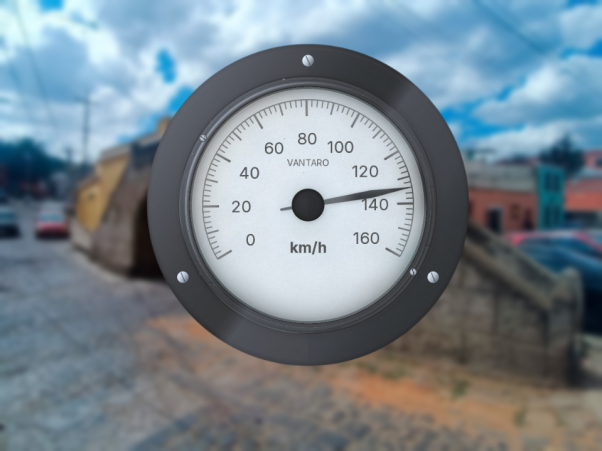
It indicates km/h 134
